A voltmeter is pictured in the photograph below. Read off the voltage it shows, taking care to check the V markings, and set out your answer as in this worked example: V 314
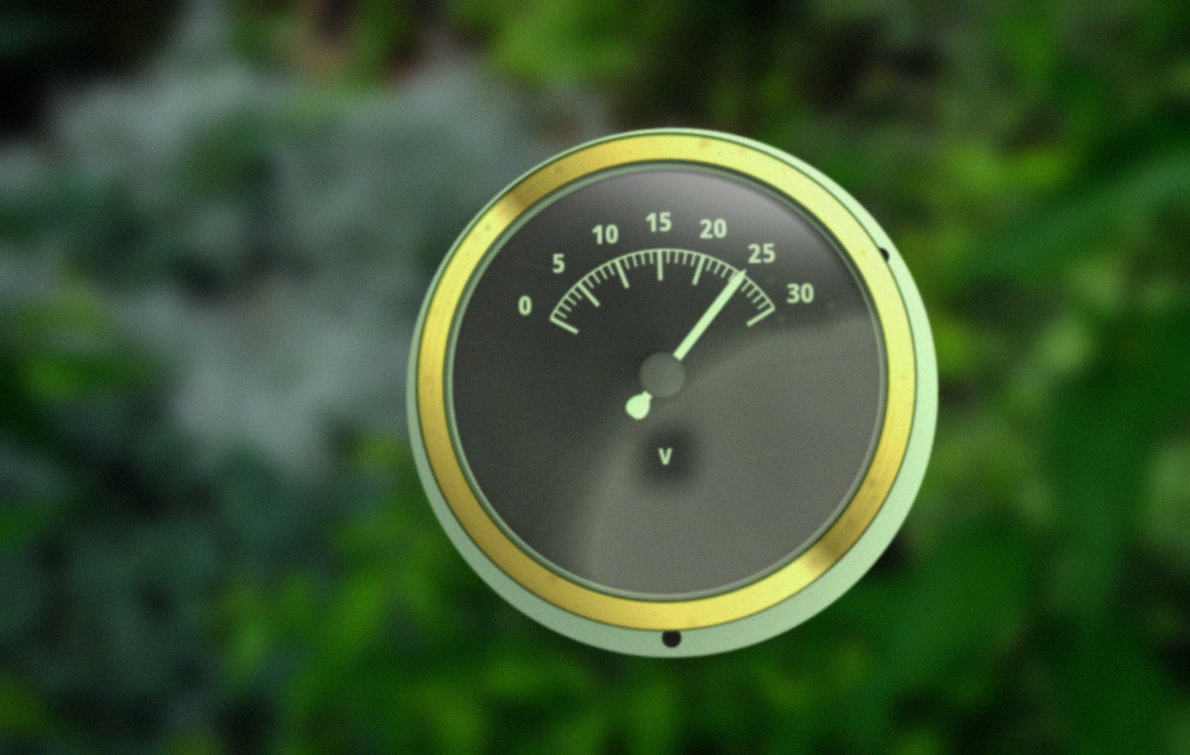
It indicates V 25
